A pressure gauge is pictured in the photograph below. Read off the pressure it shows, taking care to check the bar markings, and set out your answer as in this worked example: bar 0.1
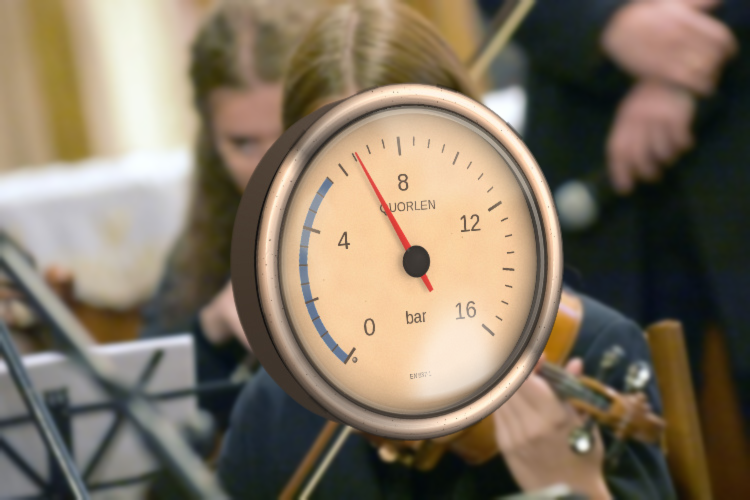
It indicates bar 6.5
